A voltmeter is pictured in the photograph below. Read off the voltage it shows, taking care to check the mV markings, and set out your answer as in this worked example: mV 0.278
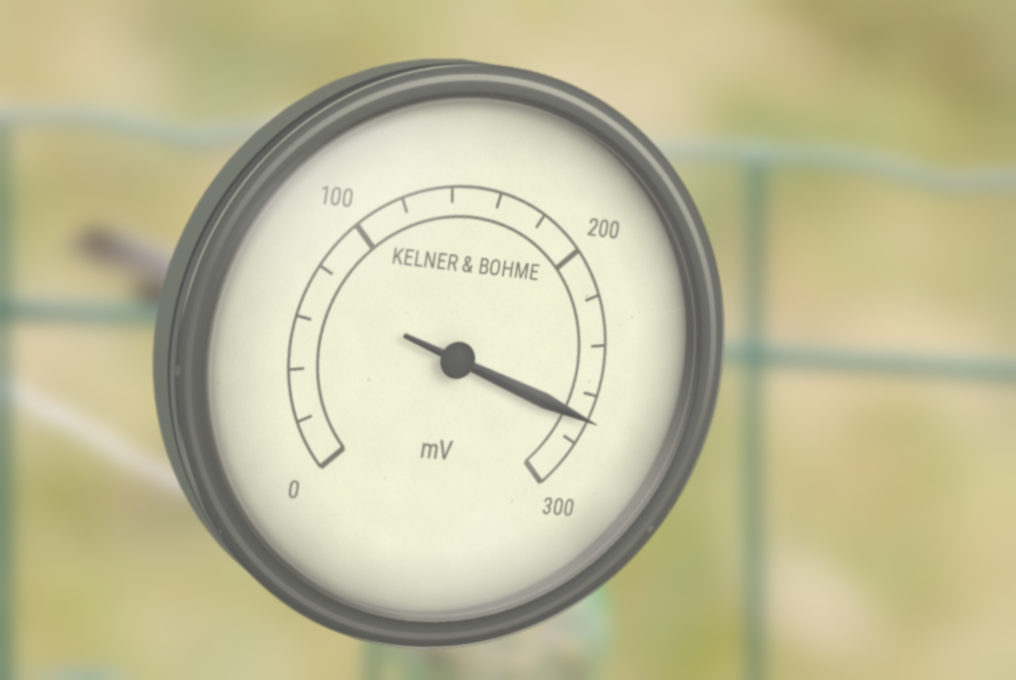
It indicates mV 270
